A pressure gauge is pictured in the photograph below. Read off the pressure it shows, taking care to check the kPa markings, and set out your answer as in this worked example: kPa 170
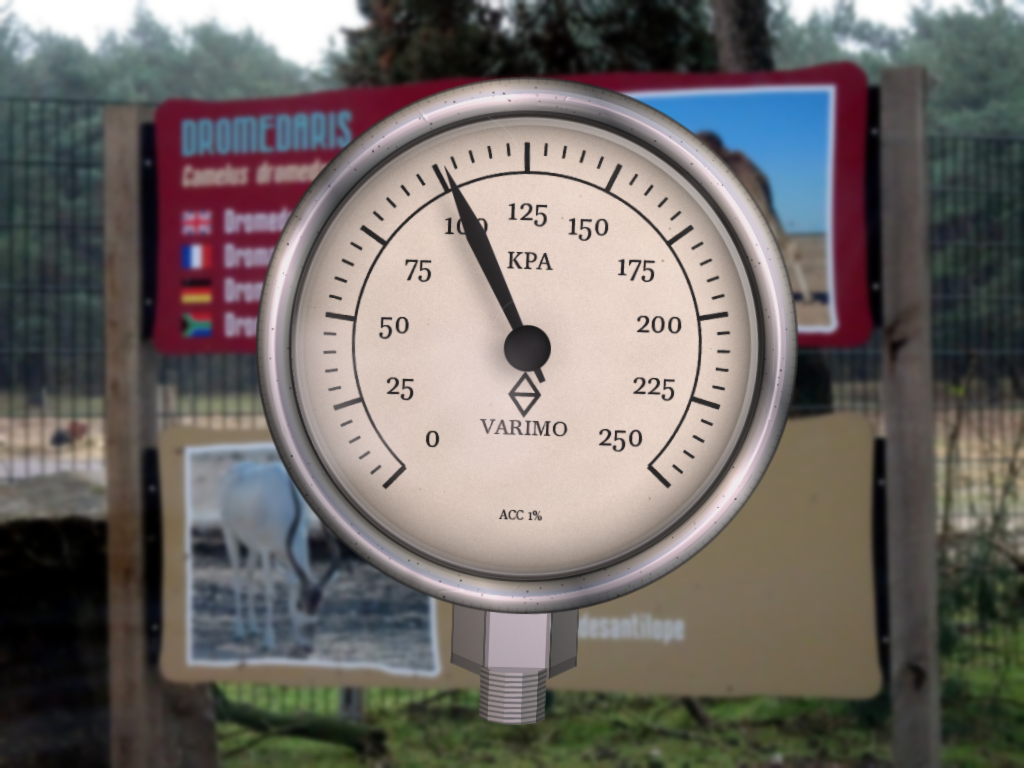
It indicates kPa 102.5
